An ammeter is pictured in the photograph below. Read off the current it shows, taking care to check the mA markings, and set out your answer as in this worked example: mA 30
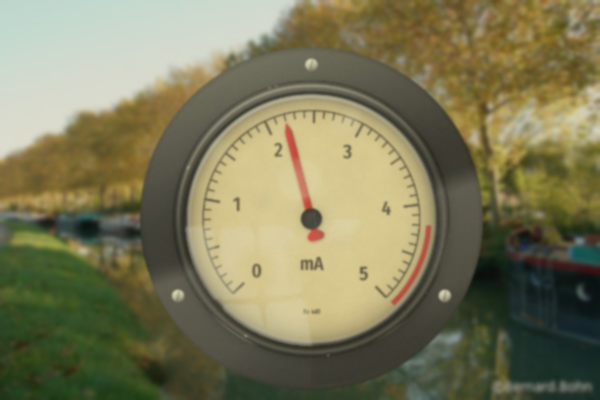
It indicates mA 2.2
